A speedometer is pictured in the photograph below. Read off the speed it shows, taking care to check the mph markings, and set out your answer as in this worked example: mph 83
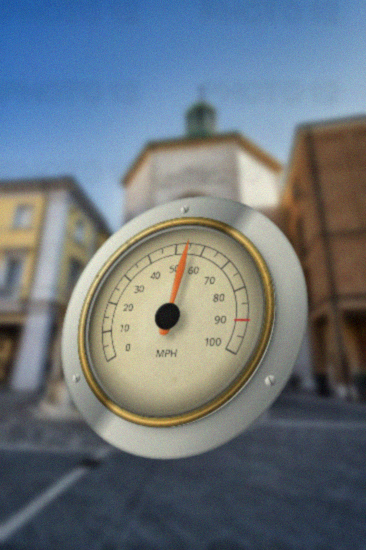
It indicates mph 55
